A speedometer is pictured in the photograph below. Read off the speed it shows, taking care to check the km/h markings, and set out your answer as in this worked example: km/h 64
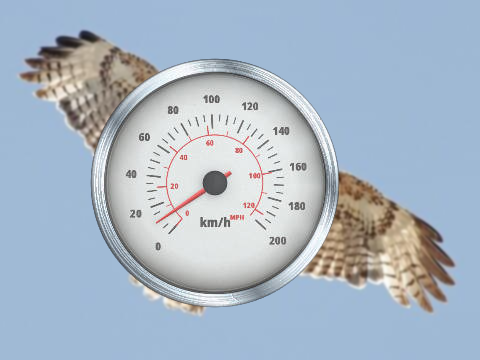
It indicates km/h 10
